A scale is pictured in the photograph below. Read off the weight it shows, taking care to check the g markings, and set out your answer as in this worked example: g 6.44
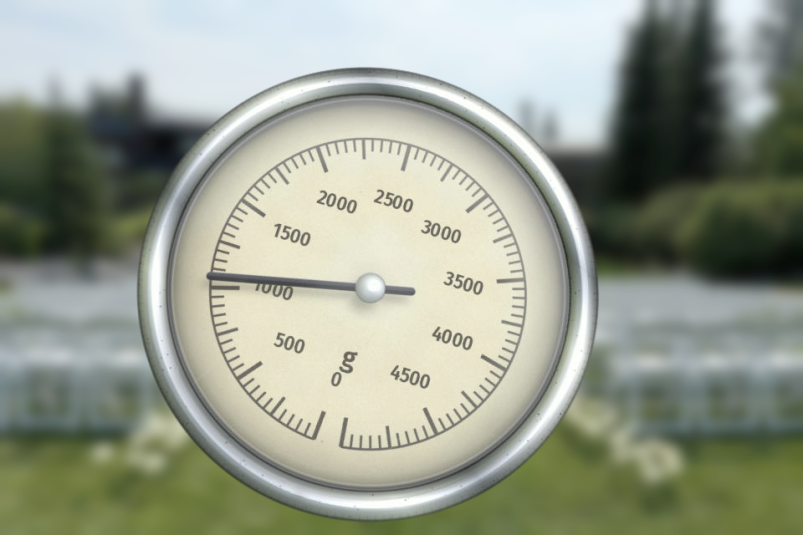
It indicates g 1050
